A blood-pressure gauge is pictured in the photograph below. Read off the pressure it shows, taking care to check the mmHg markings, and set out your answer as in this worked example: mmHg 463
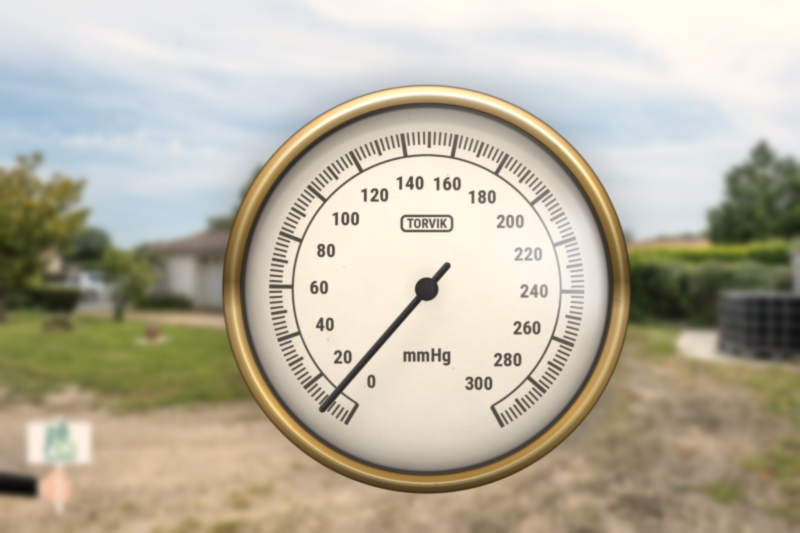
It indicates mmHg 10
